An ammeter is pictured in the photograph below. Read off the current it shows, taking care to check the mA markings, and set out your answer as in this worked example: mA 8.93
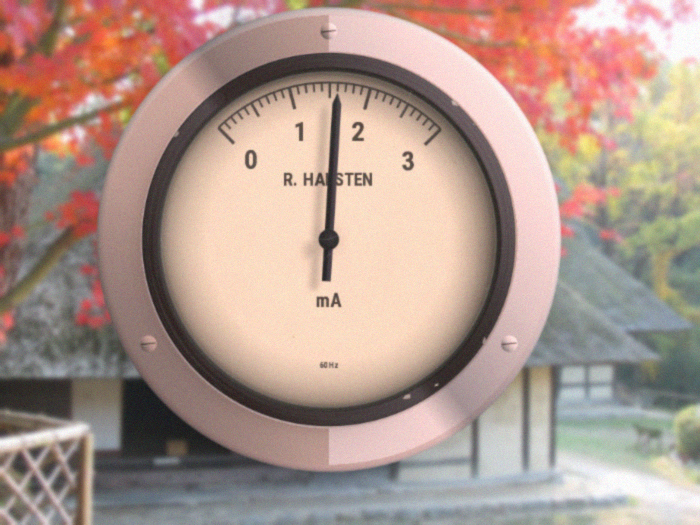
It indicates mA 1.6
